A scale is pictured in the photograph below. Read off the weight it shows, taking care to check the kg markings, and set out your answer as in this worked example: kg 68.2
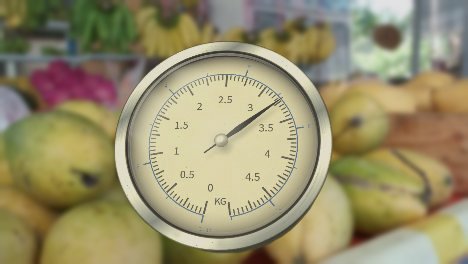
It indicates kg 3.25
